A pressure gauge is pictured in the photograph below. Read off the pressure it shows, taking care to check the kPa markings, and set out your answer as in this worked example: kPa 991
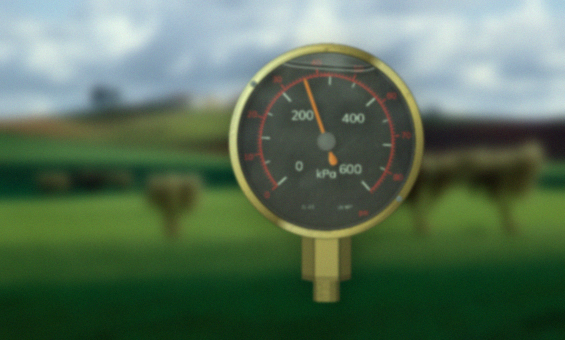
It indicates kPa 250
